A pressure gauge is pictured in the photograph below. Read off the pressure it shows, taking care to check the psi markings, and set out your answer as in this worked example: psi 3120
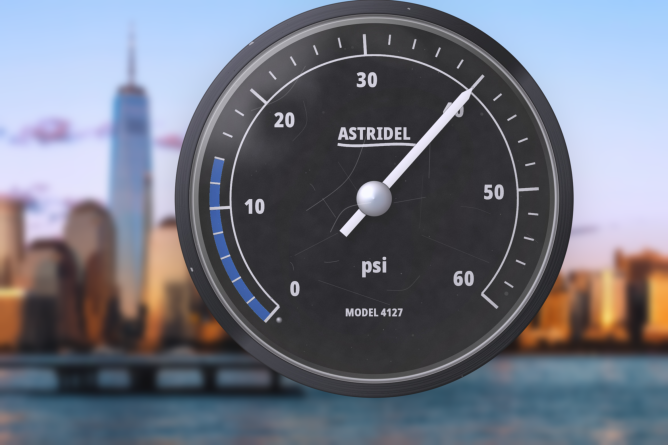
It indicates psi 40
